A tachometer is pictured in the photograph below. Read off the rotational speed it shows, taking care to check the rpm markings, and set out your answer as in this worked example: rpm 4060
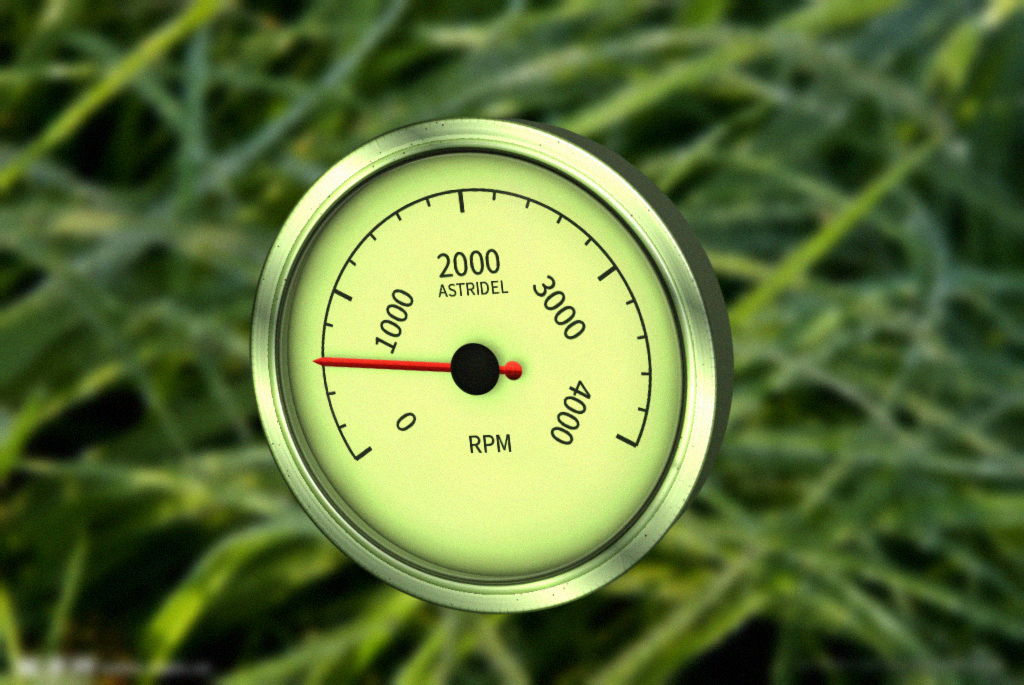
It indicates rpm 600
